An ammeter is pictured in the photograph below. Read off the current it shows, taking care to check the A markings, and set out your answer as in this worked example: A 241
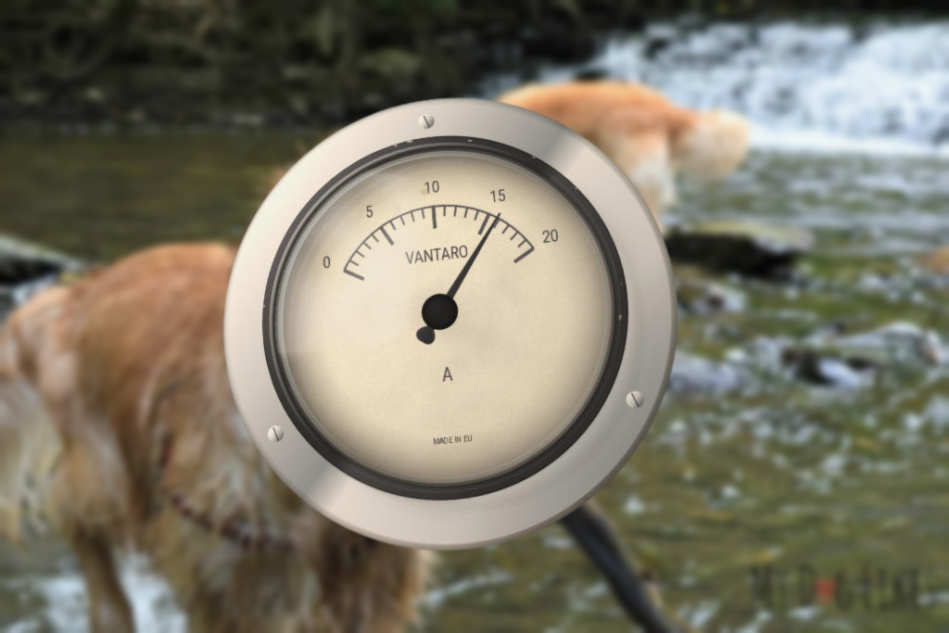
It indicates A 16
